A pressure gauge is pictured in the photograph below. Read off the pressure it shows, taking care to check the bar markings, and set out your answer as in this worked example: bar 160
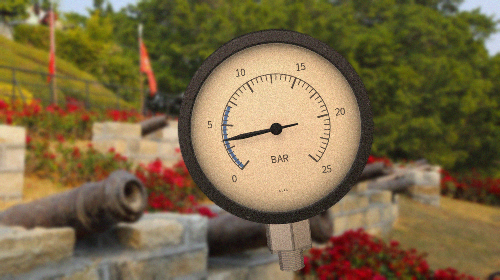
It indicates bar 3.5
